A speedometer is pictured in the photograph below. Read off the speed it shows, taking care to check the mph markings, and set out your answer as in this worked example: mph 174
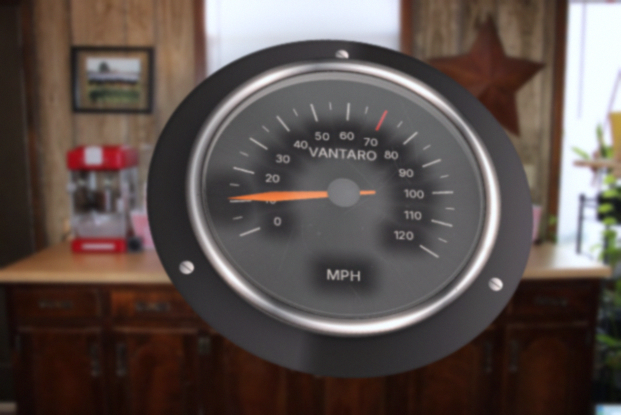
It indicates mph 10
